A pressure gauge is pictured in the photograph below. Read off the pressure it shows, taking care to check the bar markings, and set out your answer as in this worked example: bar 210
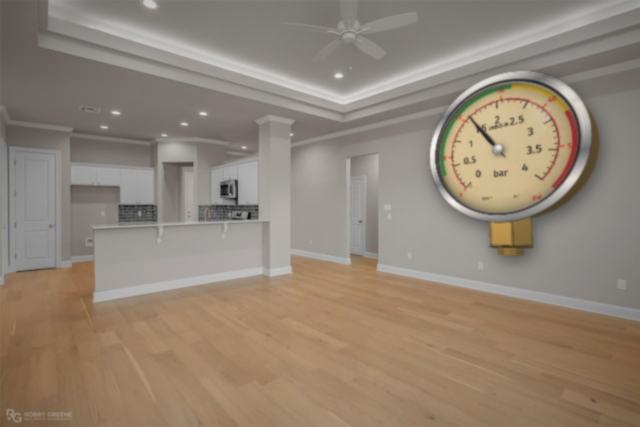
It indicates bar 1.5
